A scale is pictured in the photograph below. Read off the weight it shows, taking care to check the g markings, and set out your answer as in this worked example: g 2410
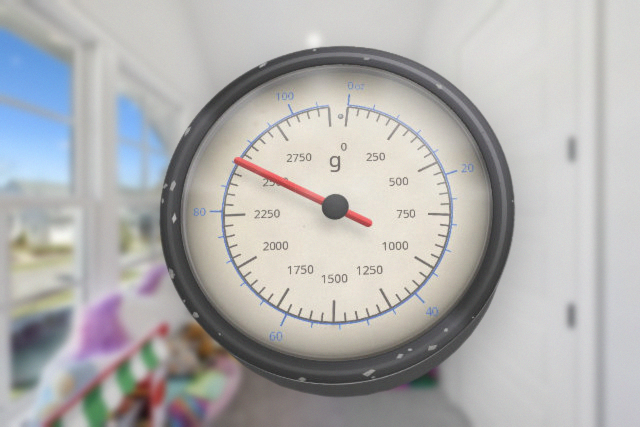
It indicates g 2500
